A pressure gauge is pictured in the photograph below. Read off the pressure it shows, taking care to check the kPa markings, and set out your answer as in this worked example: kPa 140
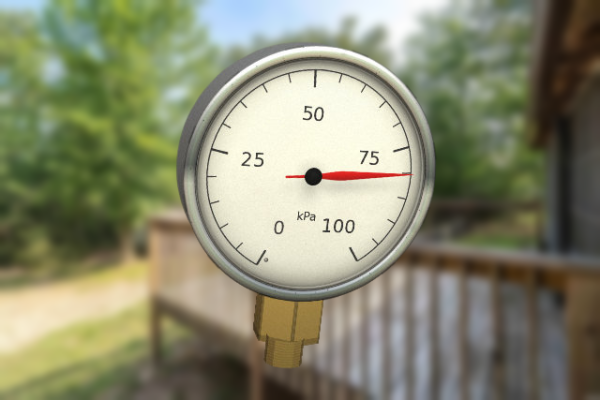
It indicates kPa 80
